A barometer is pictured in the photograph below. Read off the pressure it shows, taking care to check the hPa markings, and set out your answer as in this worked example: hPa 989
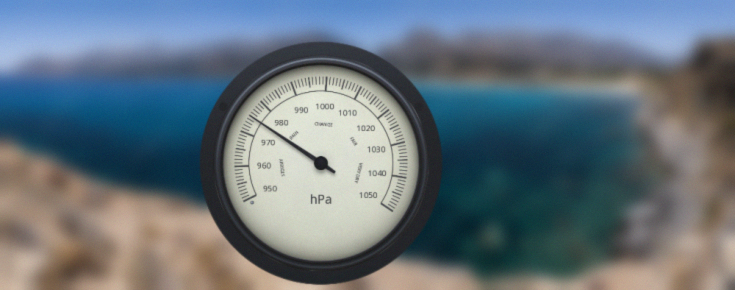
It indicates hPa 975
